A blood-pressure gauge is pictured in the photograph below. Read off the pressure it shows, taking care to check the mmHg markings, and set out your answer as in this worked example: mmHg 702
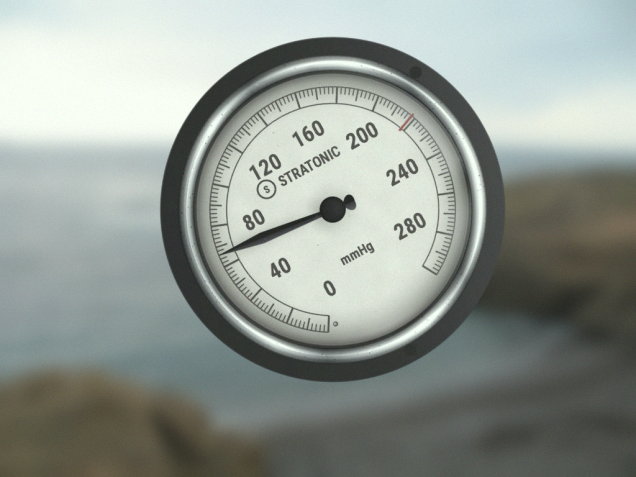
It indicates mmHg 66
